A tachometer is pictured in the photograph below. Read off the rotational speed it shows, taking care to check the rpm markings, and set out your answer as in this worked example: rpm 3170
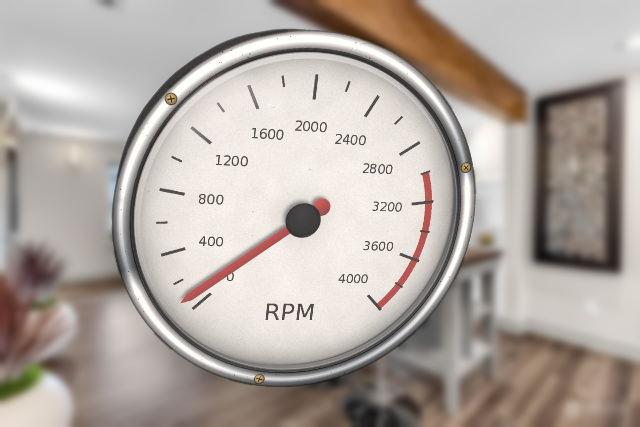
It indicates rpm 100
